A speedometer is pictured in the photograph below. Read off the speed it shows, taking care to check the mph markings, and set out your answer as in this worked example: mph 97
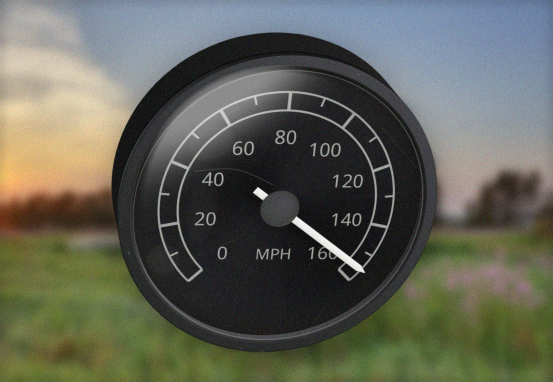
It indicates mph 155
